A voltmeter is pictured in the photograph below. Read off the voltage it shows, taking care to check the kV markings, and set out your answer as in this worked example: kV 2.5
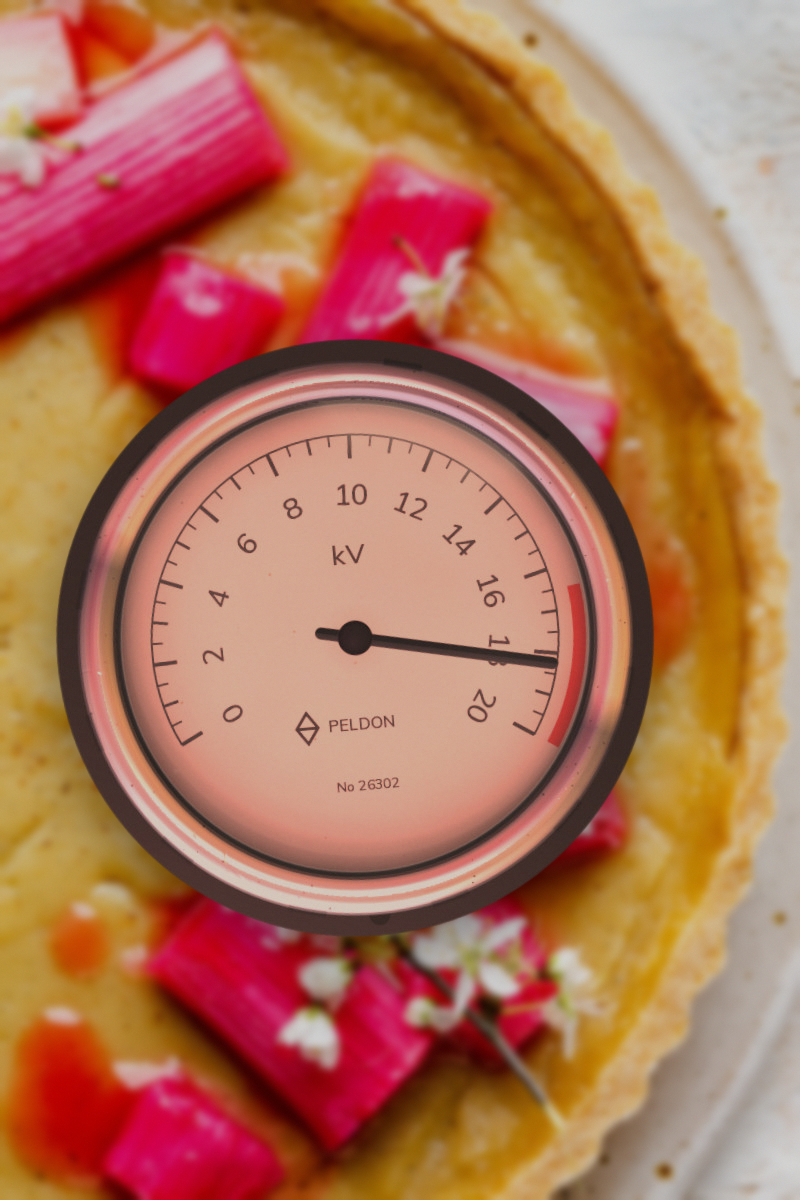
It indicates kV 18.25
